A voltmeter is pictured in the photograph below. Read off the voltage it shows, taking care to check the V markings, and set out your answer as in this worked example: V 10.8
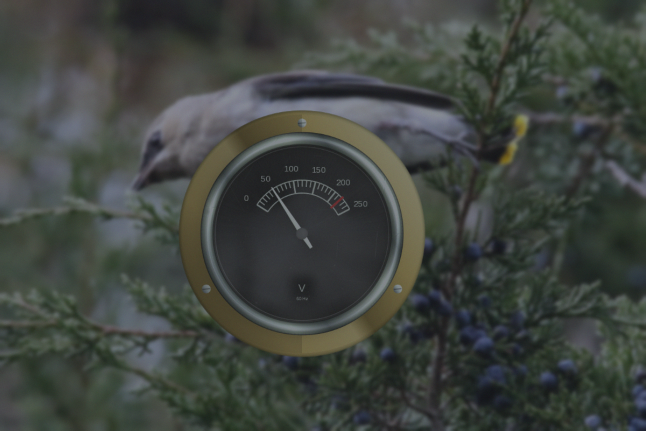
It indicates V 50
